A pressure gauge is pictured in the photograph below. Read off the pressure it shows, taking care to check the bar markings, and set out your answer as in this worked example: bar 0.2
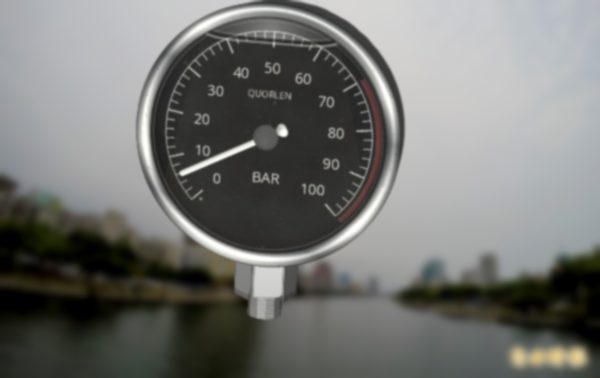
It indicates bar 6
